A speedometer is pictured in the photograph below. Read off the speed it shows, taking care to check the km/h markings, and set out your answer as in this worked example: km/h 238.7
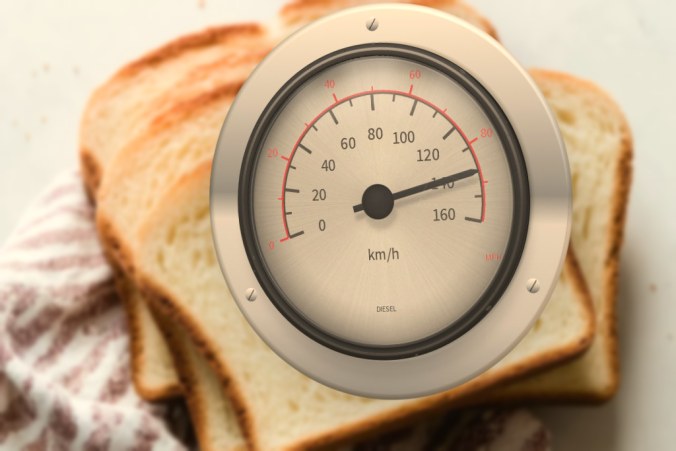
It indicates km/h 140
